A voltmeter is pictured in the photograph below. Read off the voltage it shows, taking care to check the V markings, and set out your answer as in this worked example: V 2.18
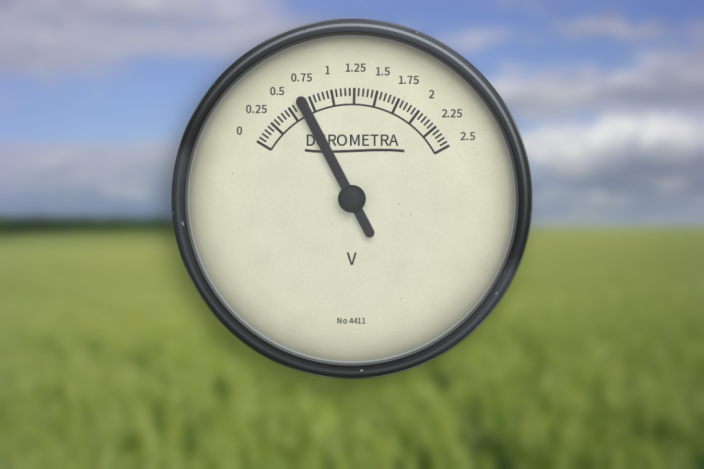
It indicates V 0.65
